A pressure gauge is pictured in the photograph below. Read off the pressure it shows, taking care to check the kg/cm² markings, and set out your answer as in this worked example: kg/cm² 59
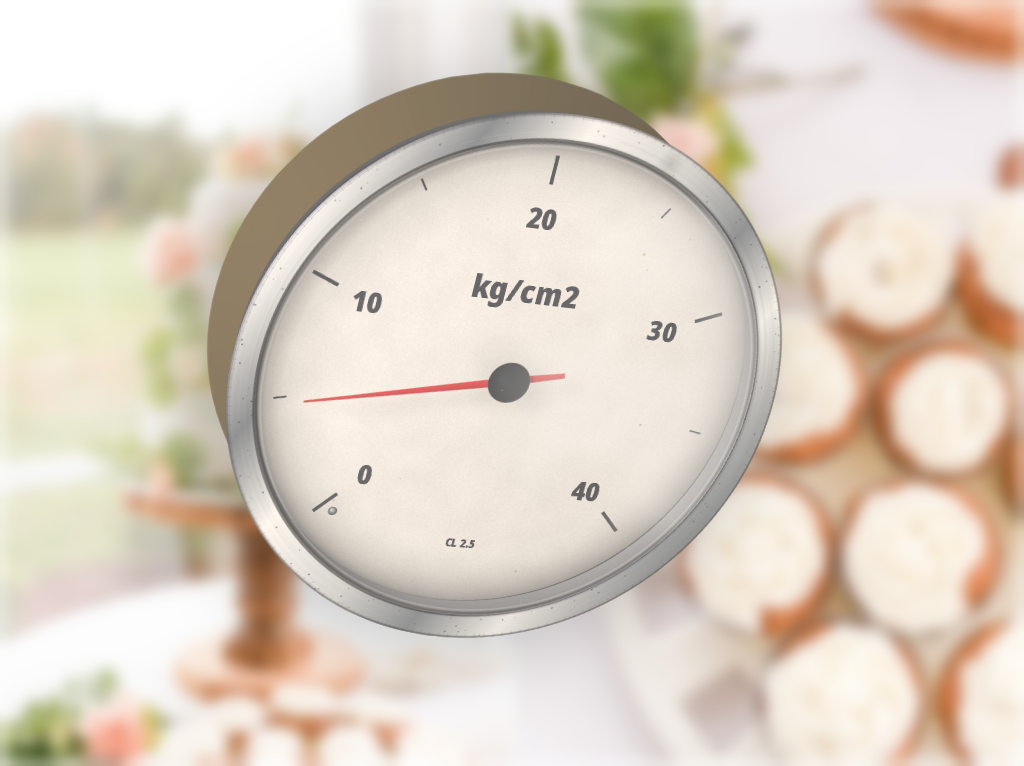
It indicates kg/cm² 5
